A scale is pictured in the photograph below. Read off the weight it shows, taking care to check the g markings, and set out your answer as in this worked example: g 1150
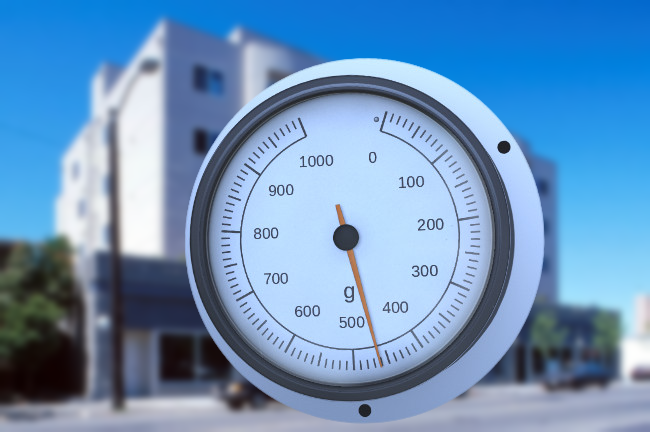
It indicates g 460
